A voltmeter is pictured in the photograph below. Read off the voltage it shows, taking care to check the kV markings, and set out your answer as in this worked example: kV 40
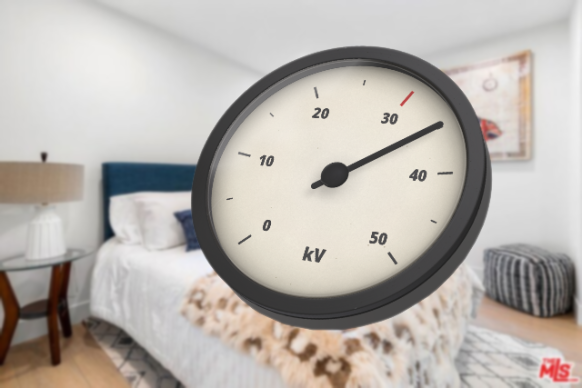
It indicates kV 35
